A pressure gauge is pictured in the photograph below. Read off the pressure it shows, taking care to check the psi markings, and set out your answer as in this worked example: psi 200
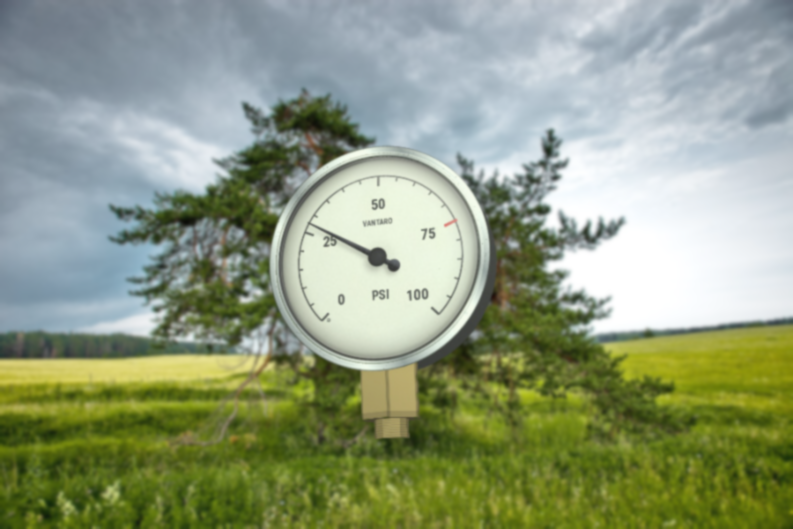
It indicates psi 27.5
